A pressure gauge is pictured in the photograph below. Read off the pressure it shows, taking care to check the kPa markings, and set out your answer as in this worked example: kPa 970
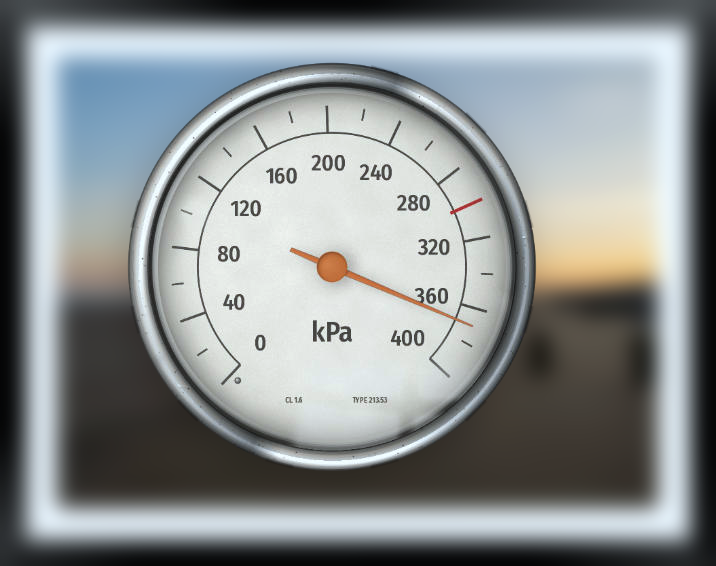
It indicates kPa 370
